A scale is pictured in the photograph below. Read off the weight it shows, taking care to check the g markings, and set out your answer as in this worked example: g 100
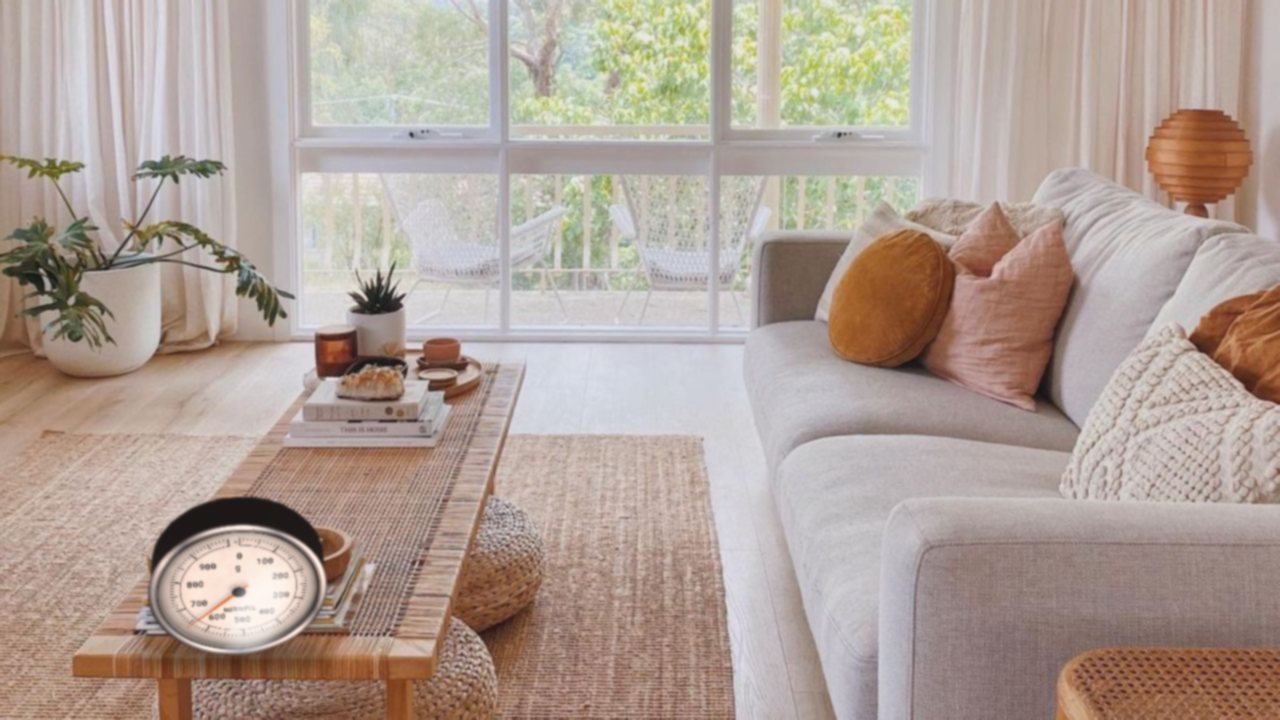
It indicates g 650
